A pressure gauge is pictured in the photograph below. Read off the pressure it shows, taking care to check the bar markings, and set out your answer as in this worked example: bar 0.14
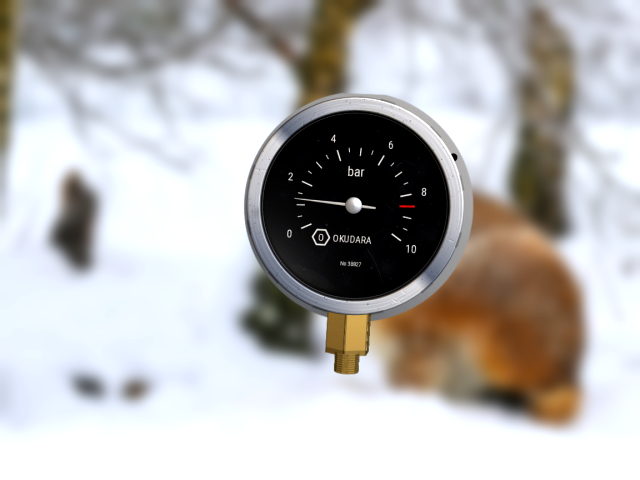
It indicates bar 1.25
